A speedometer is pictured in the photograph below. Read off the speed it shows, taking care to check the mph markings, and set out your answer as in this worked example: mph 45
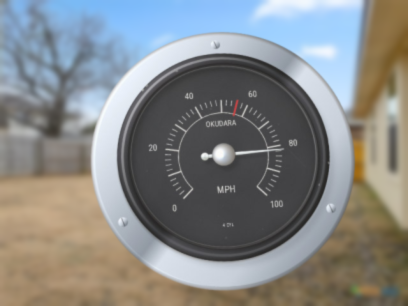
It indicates mph 82
